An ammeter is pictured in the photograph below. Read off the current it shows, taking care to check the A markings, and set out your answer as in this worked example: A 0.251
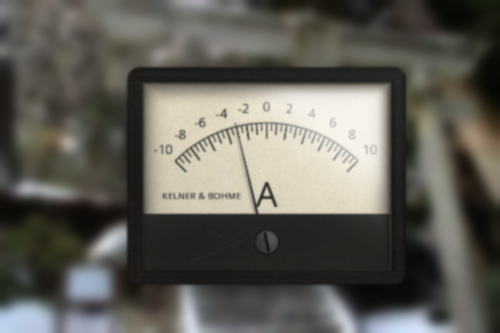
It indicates A -3
